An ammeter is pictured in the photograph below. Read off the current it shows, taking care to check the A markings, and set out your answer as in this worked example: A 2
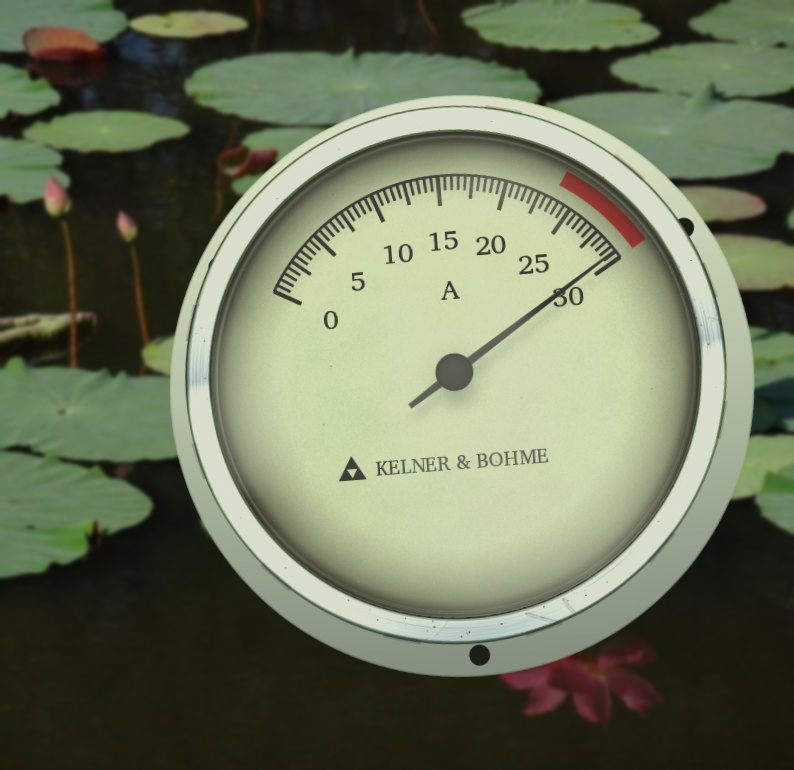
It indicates A 29.5
